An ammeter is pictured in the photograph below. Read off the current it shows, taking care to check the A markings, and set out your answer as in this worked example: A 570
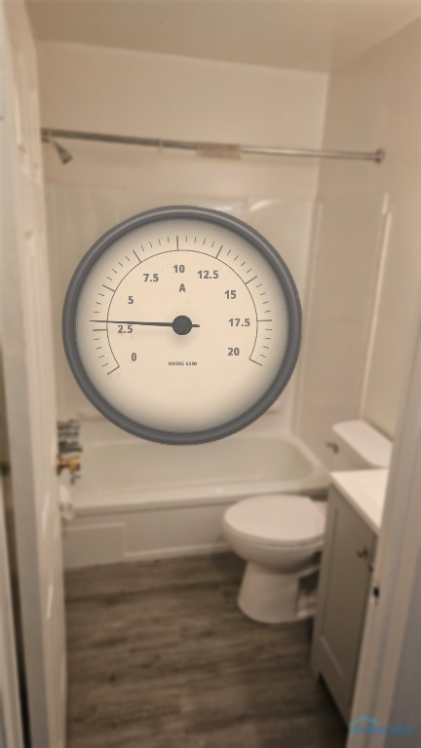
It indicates A 3
